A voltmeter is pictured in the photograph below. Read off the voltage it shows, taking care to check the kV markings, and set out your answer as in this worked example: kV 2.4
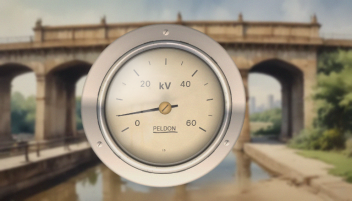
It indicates kV 5
